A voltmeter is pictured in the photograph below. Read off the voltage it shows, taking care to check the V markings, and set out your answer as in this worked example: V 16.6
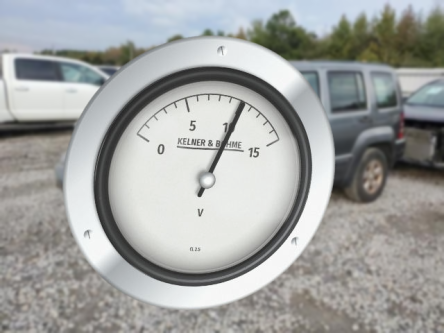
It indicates V 10
